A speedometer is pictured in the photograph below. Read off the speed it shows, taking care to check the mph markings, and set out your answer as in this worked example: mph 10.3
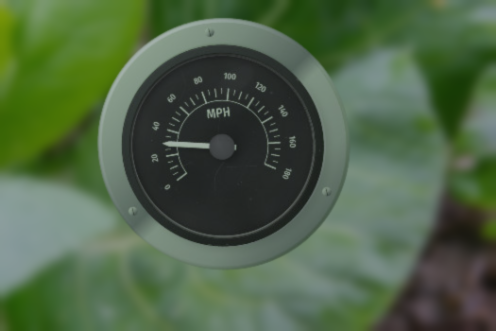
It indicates mph 30
